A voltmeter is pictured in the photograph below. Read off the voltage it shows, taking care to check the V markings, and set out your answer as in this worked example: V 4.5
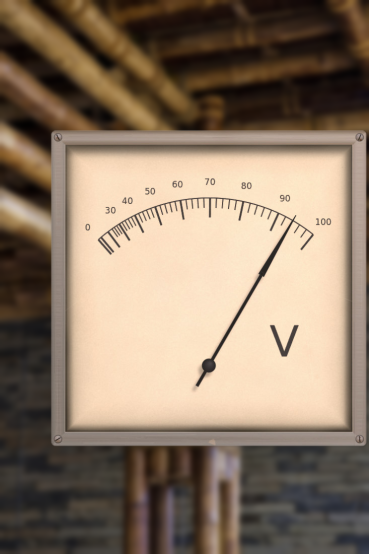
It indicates V 94
